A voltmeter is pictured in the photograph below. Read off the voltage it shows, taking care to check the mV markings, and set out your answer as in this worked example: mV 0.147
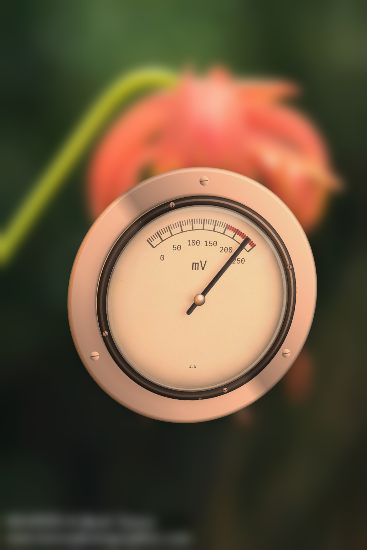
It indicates mV 225
